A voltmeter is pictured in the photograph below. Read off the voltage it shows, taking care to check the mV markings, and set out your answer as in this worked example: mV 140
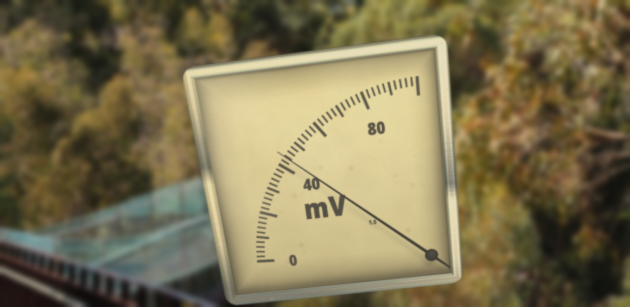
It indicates mV 44
